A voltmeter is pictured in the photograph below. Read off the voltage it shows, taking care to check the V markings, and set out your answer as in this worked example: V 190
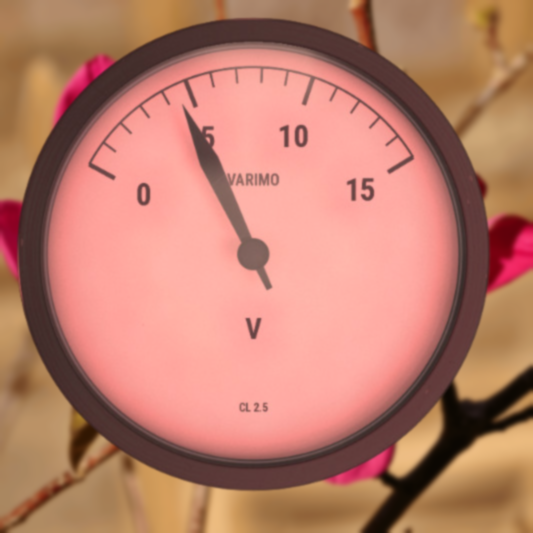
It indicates V 4.5
